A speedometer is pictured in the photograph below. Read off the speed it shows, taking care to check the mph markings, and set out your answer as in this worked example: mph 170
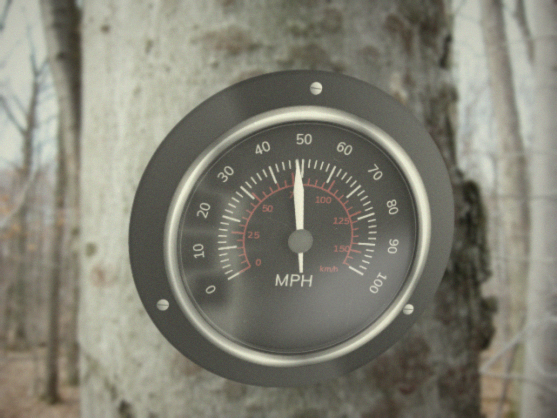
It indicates mph 48
